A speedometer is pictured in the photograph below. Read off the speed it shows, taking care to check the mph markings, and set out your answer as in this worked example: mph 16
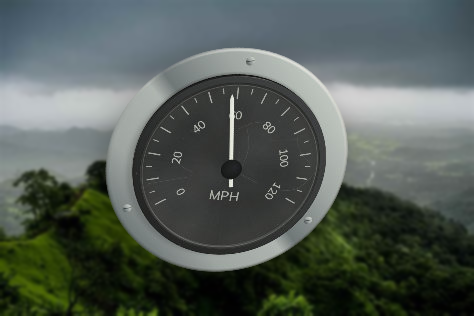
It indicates mph 57.5
